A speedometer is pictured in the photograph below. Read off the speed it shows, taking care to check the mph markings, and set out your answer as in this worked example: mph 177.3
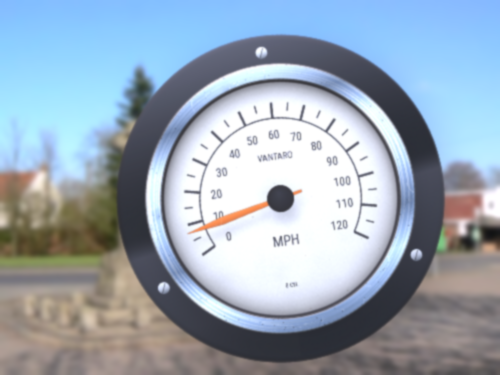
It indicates mph 7.5
